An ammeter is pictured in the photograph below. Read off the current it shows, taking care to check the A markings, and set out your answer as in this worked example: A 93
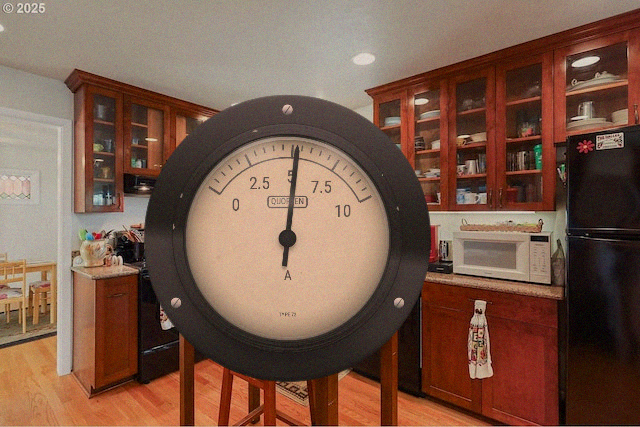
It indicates A 5.25
